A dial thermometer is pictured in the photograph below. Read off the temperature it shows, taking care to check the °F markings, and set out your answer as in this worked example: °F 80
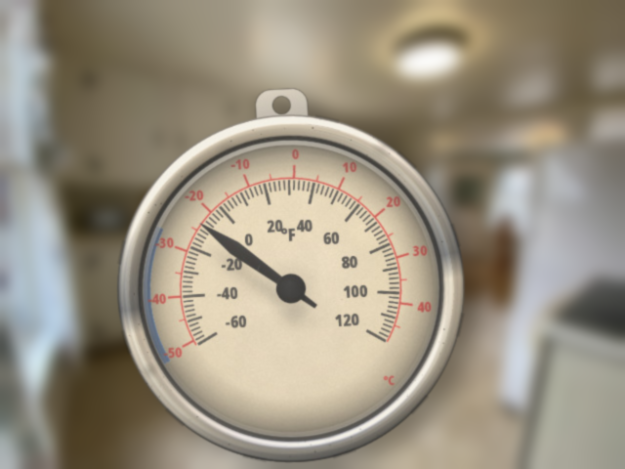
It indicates °F -10
